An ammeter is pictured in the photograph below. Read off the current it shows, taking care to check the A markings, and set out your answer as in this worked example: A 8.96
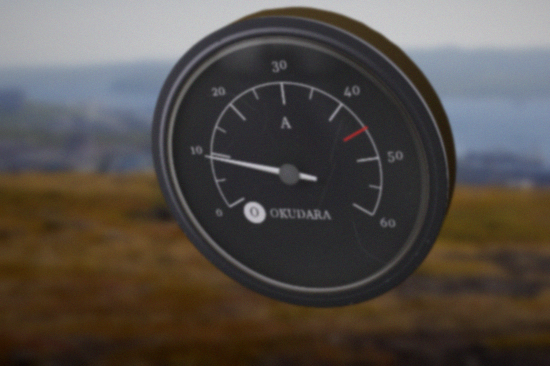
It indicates A 10
